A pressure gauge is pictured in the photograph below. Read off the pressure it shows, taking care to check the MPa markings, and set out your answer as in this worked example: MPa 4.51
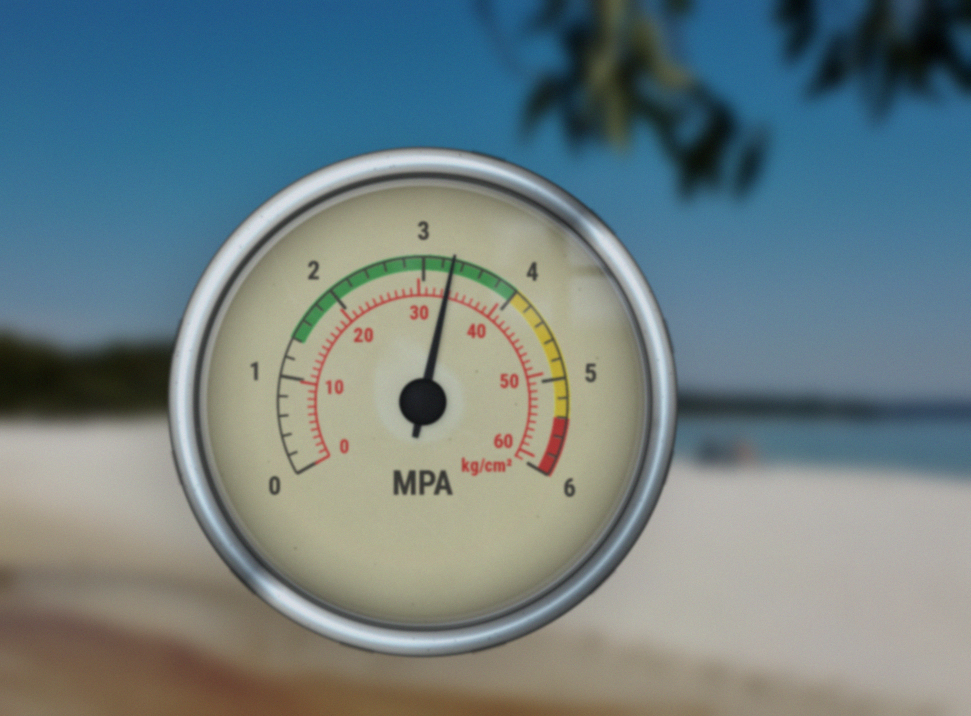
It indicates MPa 3.3
